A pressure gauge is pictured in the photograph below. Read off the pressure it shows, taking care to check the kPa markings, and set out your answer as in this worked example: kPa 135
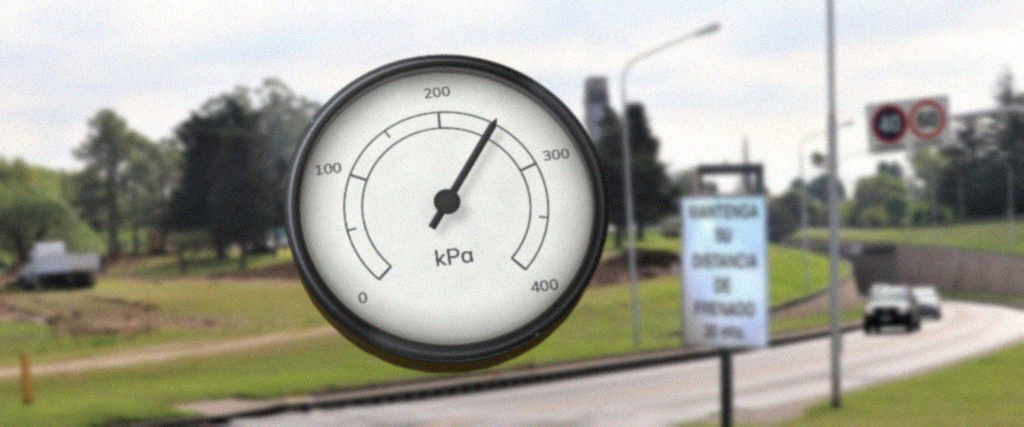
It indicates kPa 250
